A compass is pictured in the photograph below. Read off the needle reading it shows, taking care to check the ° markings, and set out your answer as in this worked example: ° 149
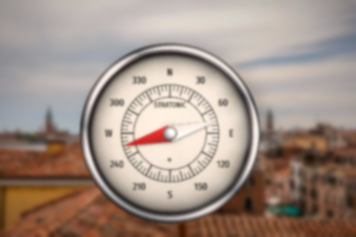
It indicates ° 255
